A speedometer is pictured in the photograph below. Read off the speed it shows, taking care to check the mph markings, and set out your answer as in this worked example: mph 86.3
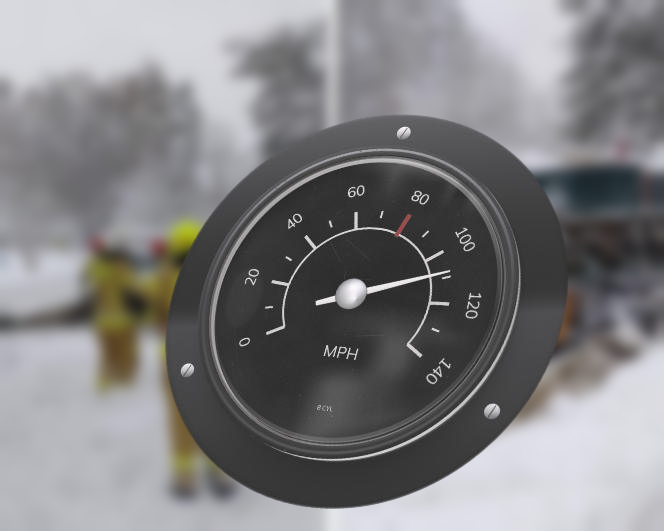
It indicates mph 110
